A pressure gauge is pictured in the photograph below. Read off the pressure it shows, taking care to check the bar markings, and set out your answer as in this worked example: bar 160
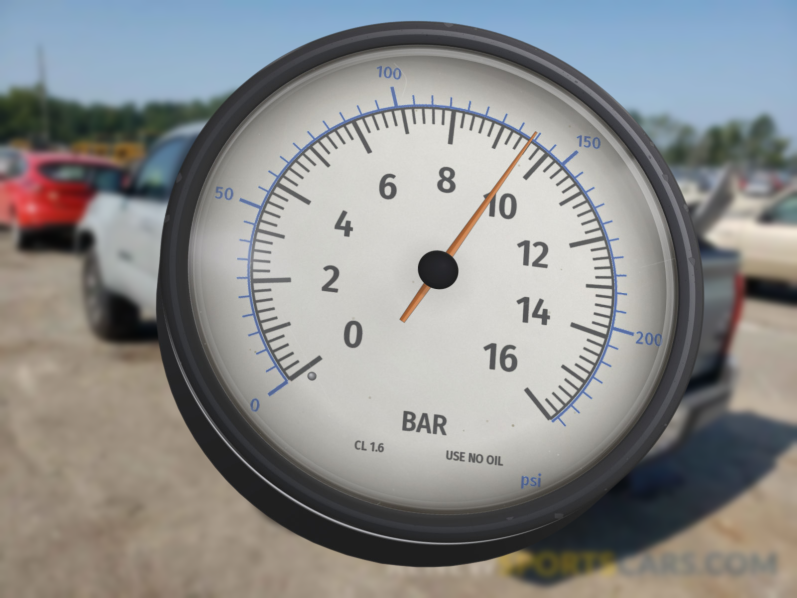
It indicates bar 9.6
